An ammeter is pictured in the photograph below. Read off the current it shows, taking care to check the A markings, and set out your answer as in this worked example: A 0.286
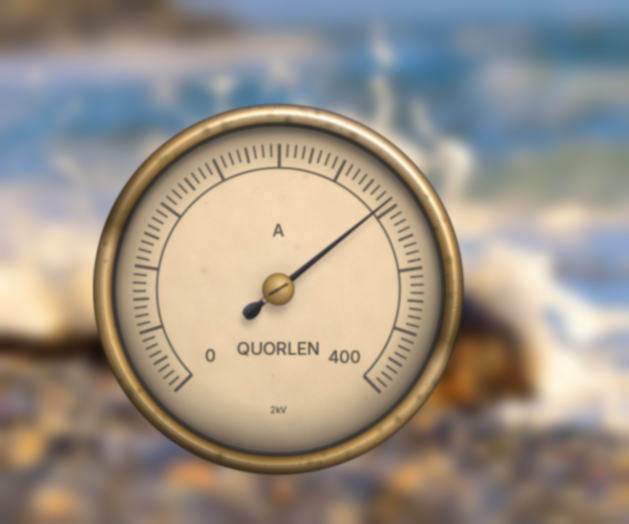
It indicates A 275
